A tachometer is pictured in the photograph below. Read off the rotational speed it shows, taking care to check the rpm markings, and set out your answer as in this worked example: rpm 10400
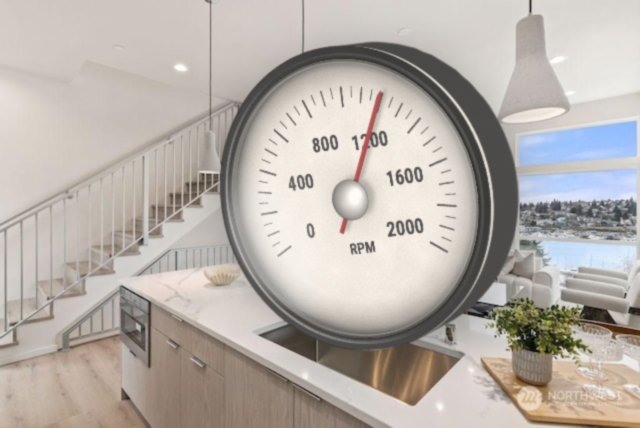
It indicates rpm 1200
